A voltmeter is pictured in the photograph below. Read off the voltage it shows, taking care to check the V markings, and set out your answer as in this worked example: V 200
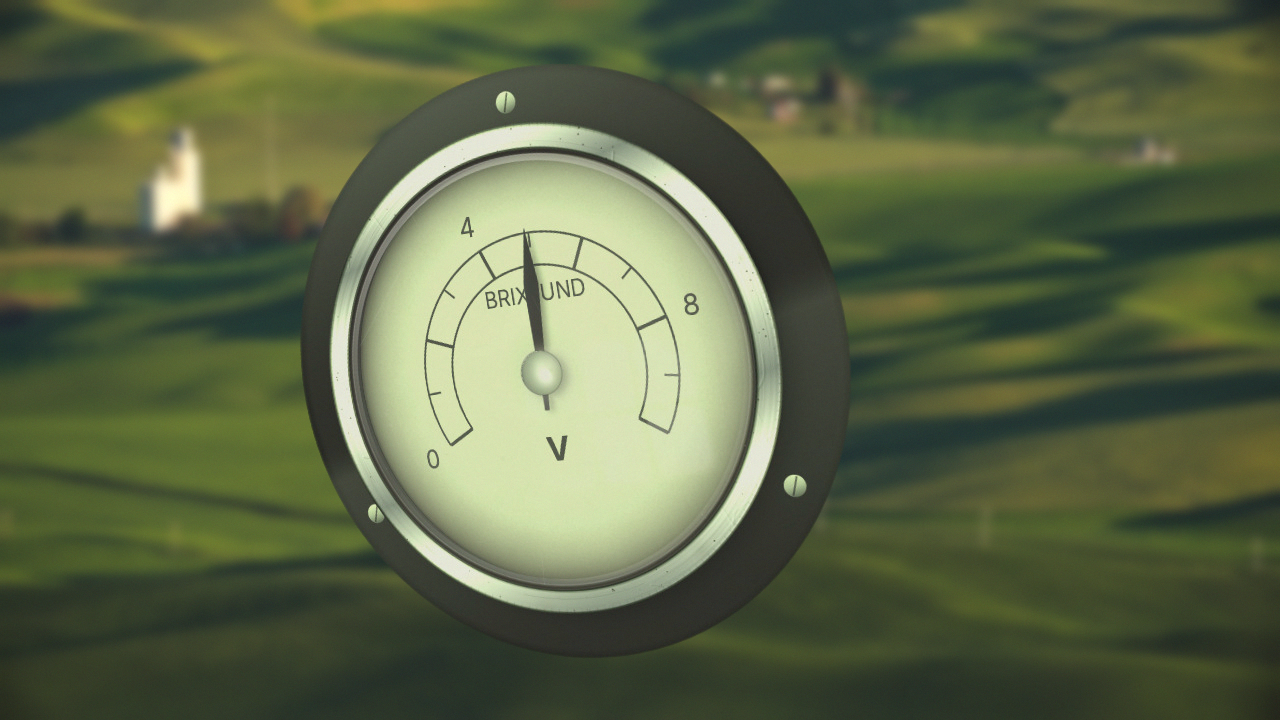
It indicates V 5
